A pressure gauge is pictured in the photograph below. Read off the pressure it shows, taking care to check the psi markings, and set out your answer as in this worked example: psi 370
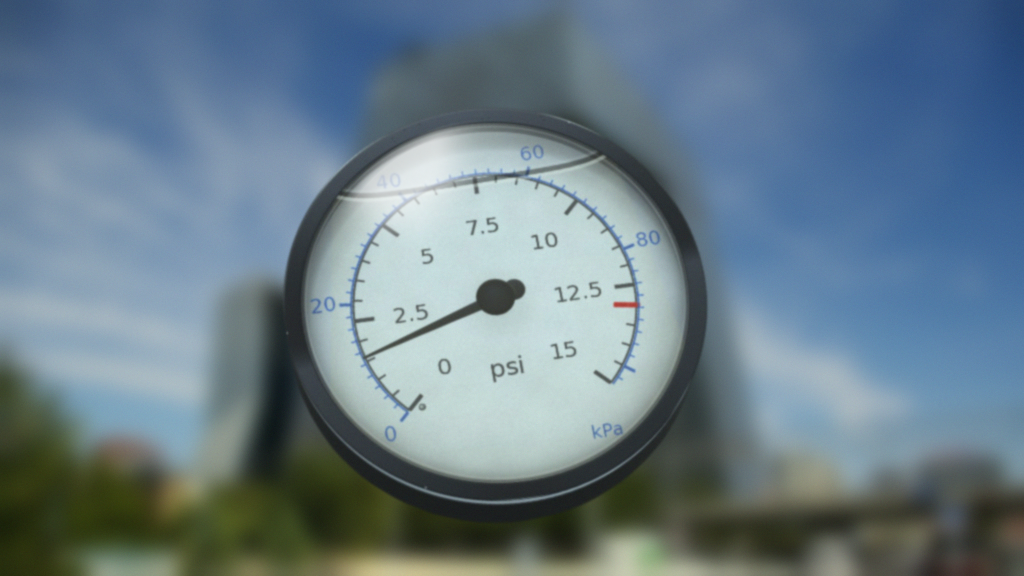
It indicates psi 1.5
